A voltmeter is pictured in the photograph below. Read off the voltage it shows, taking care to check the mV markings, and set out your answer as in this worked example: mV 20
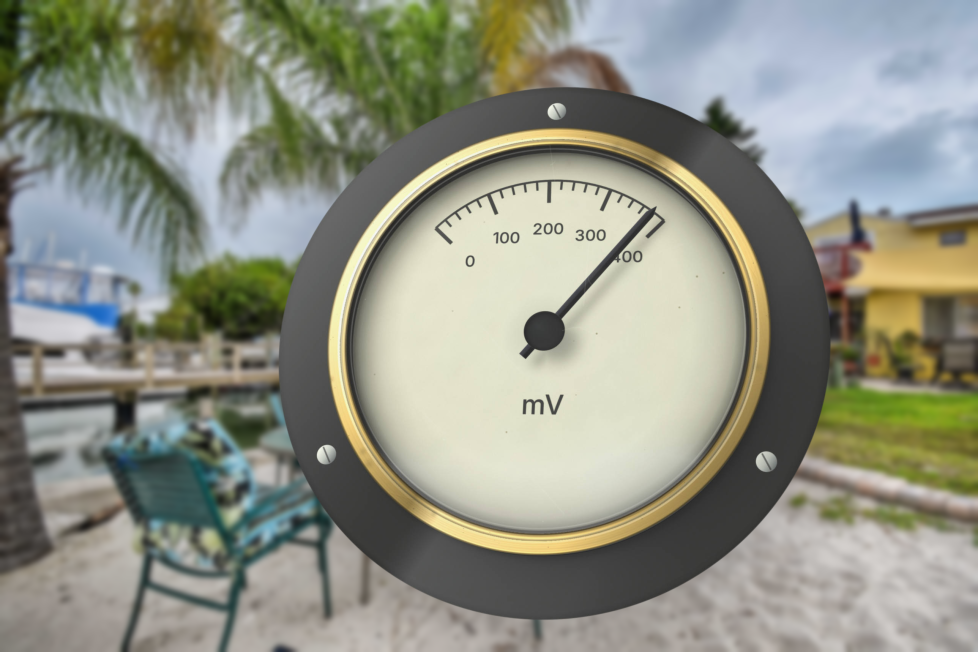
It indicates mV 380
